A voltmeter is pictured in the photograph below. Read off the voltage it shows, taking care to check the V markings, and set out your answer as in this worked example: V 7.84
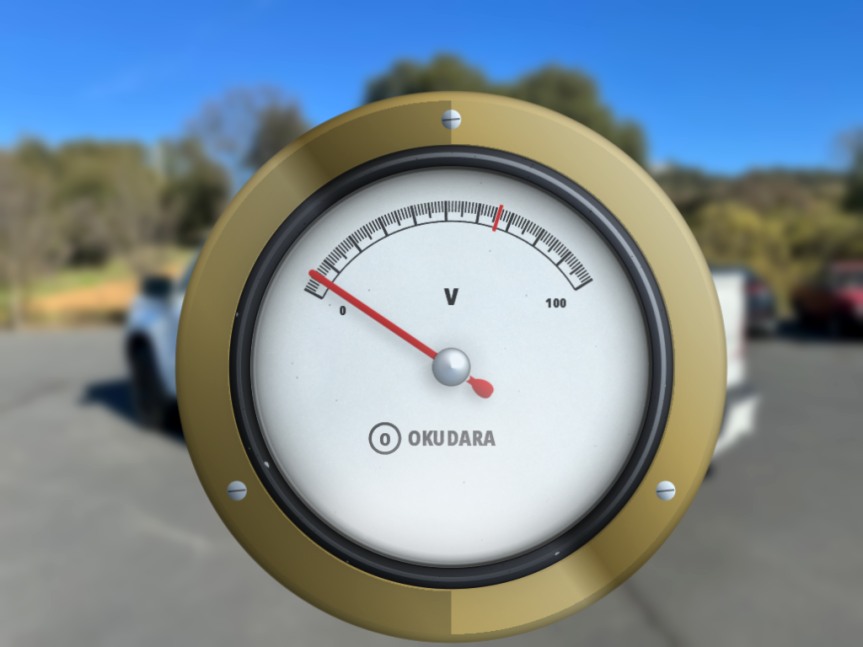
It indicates V 5
